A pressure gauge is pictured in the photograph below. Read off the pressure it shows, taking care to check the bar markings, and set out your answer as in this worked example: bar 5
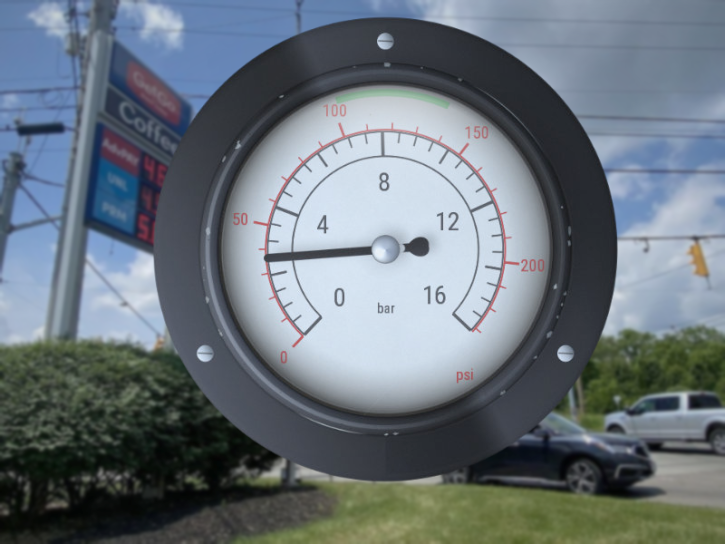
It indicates bar 2.5
